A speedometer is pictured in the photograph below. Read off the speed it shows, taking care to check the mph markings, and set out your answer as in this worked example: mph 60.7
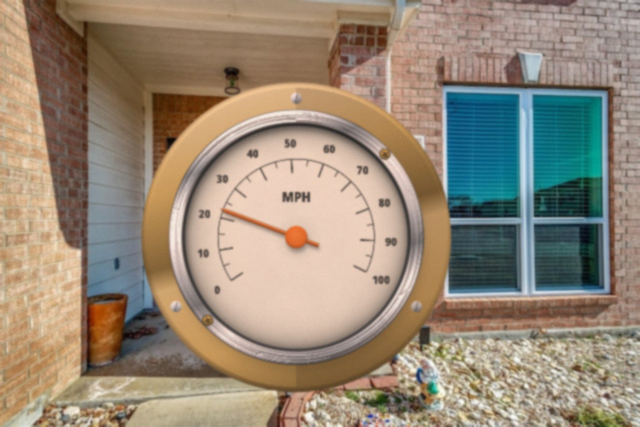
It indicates mph 22.5
